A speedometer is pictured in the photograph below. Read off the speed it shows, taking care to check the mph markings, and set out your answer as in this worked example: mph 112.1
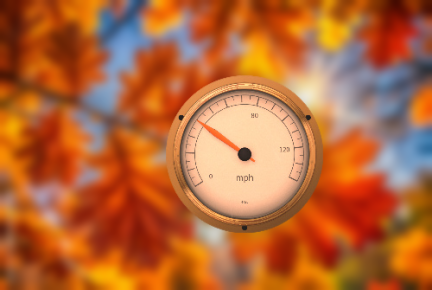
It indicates mph 40
